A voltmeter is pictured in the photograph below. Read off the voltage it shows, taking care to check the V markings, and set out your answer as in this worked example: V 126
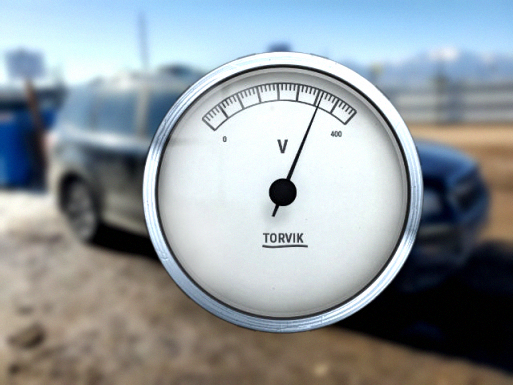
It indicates V 310
